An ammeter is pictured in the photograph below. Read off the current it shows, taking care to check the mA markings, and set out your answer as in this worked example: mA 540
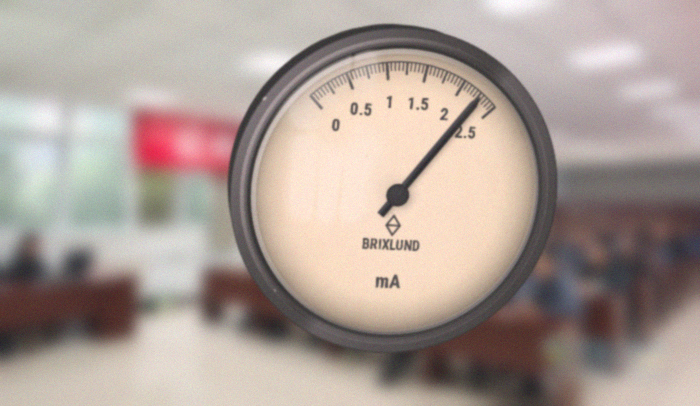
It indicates mA 2.25
